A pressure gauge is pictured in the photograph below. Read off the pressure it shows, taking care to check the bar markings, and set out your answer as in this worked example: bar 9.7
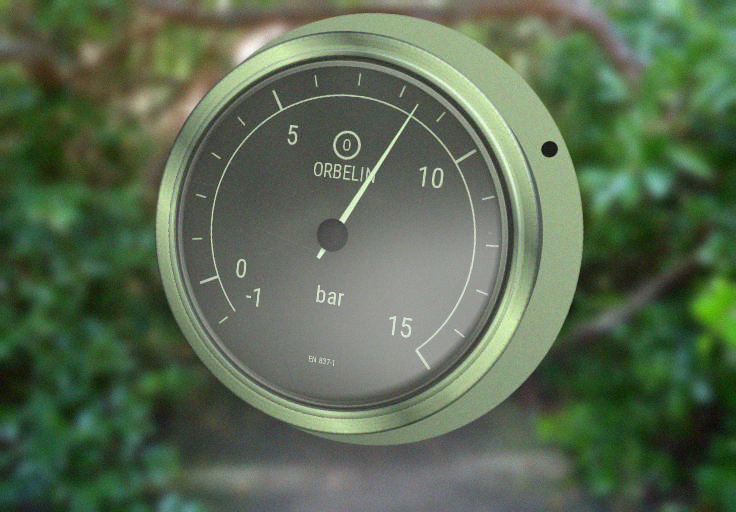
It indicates bar 8.5
